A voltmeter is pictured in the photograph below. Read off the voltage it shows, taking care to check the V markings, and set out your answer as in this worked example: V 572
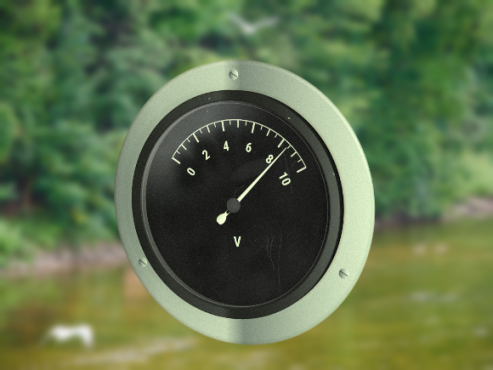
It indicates V 8.5
